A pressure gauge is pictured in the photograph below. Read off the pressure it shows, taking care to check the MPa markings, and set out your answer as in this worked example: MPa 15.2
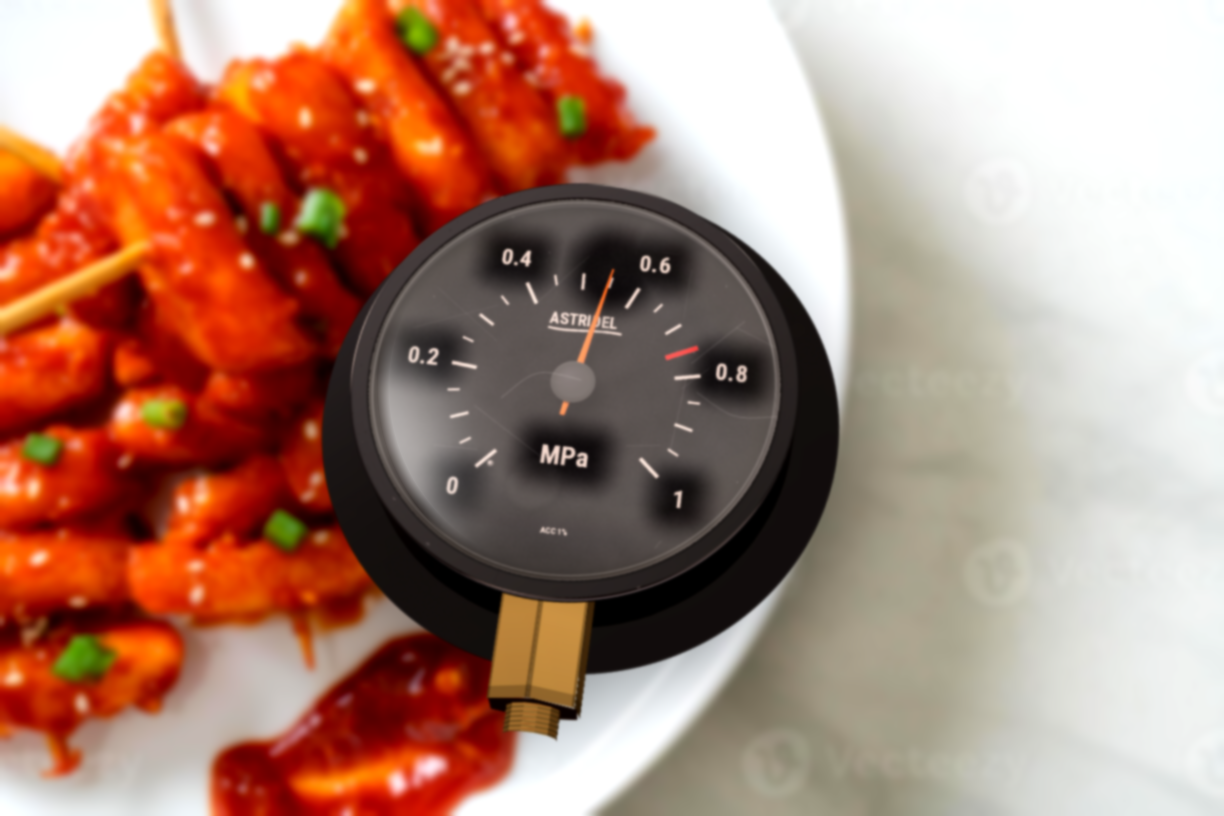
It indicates MPa 0.55
